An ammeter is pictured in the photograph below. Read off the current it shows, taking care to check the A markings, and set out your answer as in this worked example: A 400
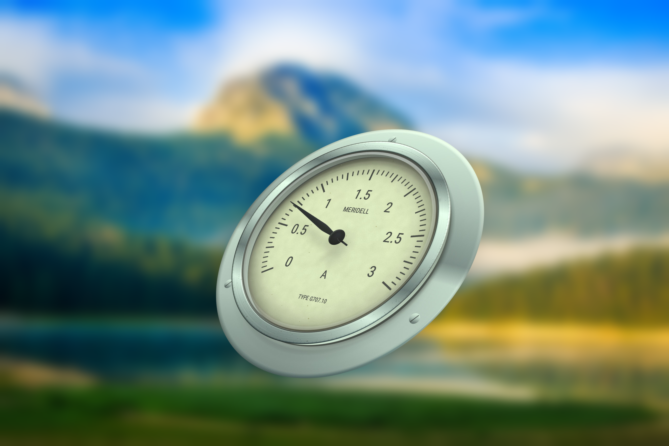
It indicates A 0.7
